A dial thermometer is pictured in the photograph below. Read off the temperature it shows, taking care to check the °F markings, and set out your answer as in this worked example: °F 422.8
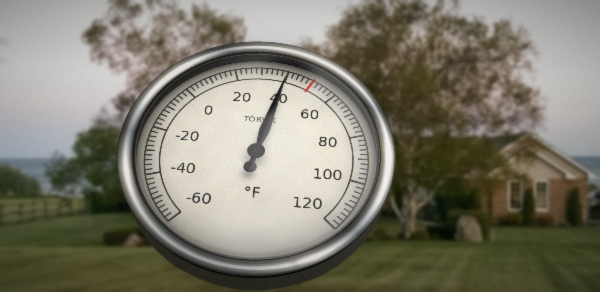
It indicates °F 40
